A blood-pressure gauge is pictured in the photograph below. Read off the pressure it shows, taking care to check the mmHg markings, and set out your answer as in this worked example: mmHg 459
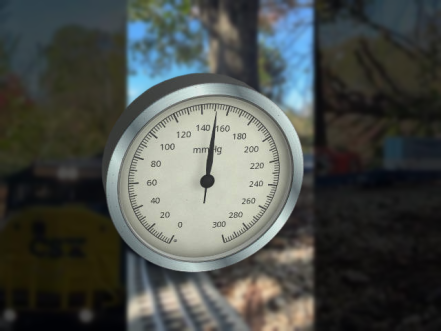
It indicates mmHg 150
